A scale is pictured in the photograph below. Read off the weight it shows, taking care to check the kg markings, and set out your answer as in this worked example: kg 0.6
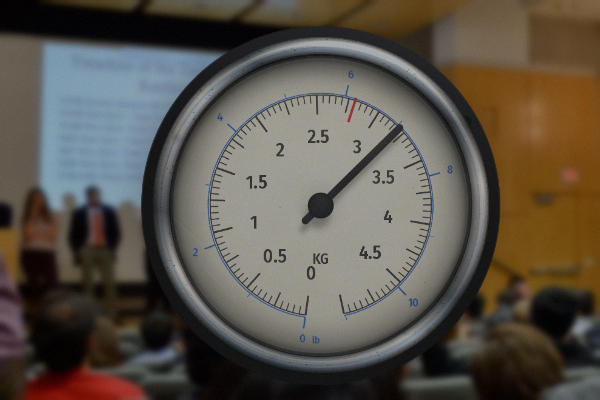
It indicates kg 3.2
